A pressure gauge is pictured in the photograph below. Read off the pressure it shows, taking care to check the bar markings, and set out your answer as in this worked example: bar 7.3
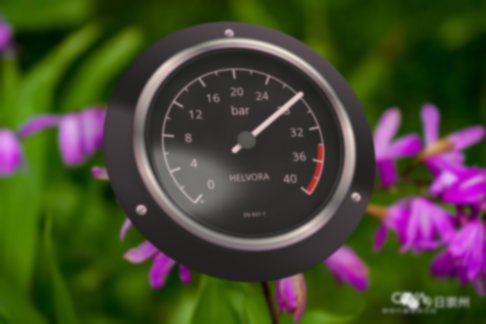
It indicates bar 28
